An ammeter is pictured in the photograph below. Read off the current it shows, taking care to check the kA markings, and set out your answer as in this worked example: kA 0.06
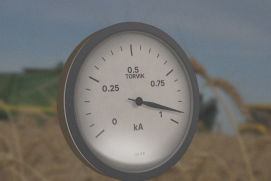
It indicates kA 0.95
